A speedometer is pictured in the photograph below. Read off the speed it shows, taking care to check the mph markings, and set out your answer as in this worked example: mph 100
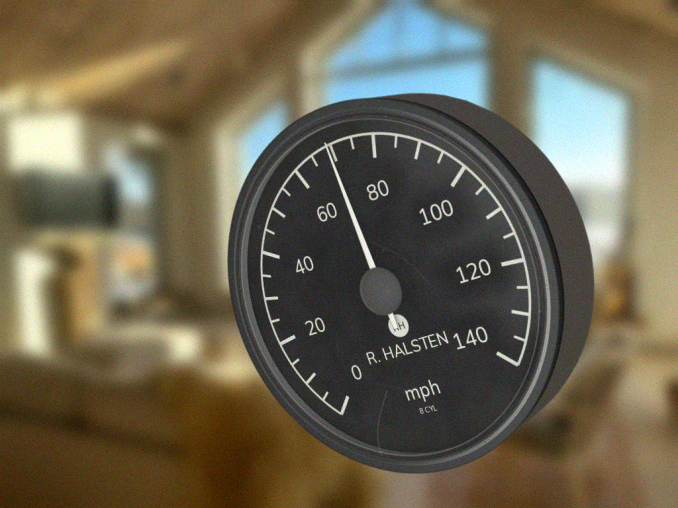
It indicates mph 70
